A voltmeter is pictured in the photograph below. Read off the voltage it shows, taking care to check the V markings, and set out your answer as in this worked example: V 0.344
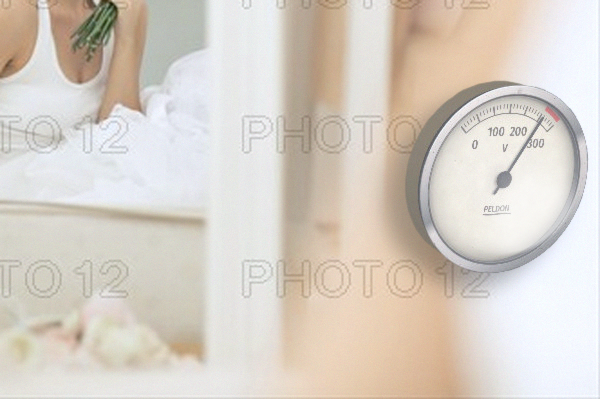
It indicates V 250
